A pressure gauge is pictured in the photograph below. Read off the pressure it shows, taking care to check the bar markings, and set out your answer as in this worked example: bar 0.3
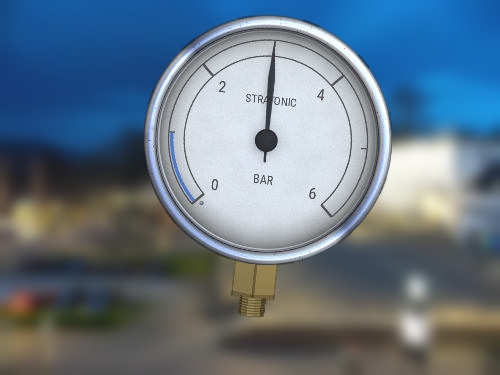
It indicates bar 3
